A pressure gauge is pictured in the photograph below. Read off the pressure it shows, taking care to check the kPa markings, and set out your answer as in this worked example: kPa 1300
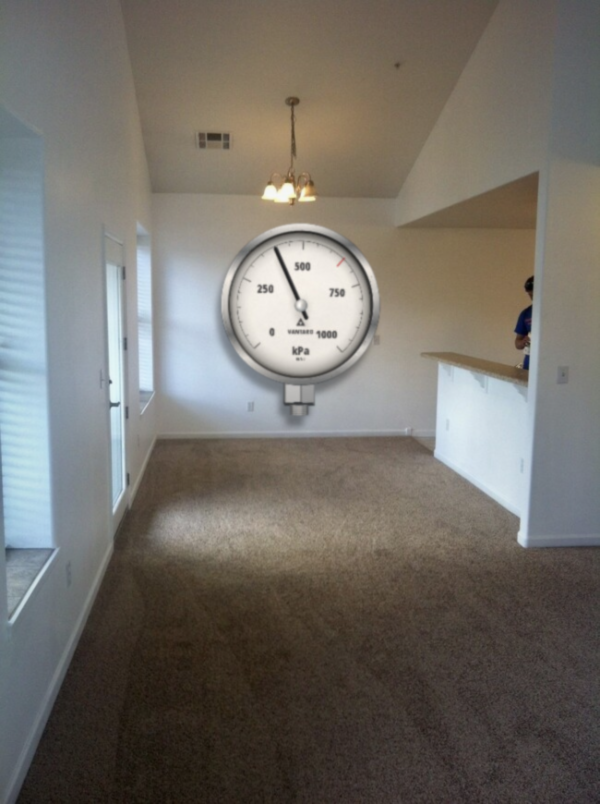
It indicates kPa 400
